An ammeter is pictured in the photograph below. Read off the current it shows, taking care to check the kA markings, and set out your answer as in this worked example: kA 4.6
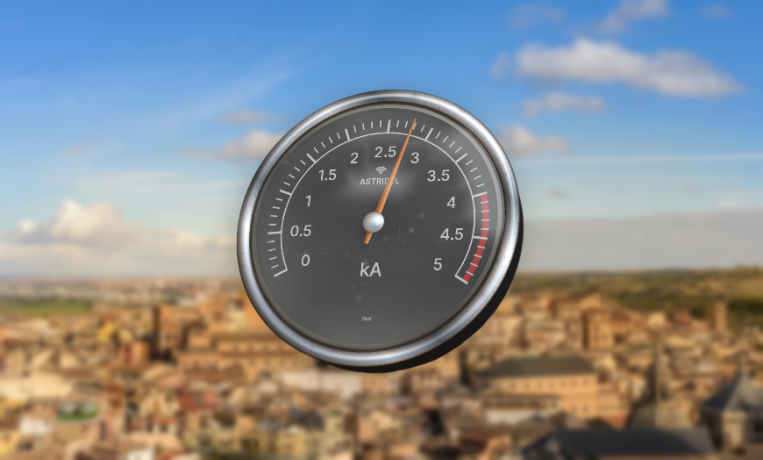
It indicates kA 2.8
